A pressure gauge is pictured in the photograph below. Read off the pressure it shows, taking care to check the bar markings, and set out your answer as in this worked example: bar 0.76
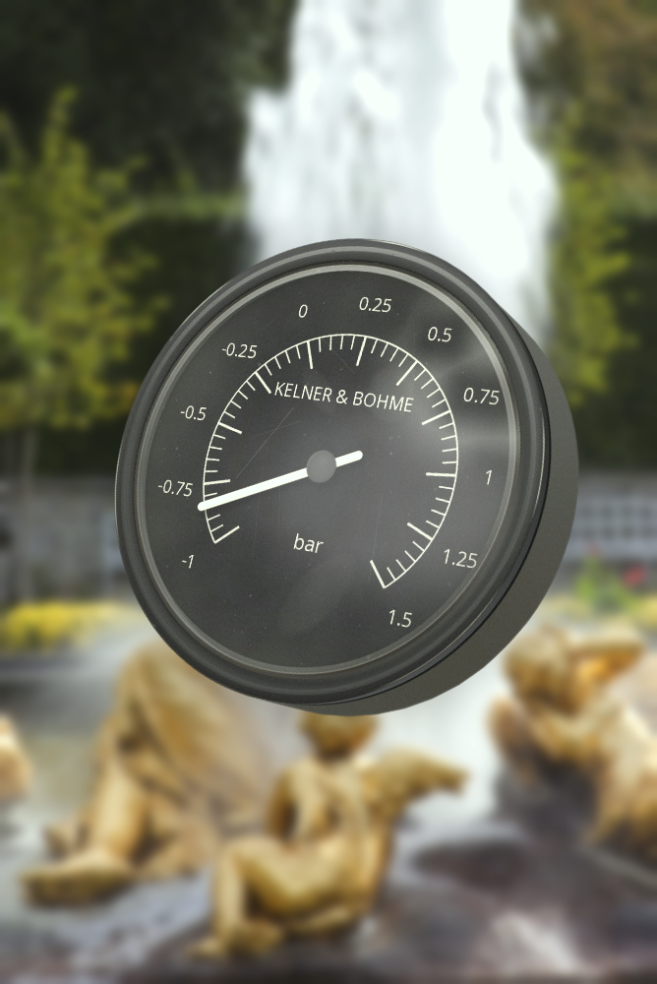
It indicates bar -0.85
